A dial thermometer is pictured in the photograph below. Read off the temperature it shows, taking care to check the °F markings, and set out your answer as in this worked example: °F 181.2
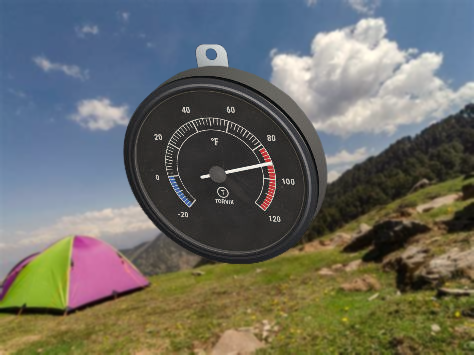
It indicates °F 90
